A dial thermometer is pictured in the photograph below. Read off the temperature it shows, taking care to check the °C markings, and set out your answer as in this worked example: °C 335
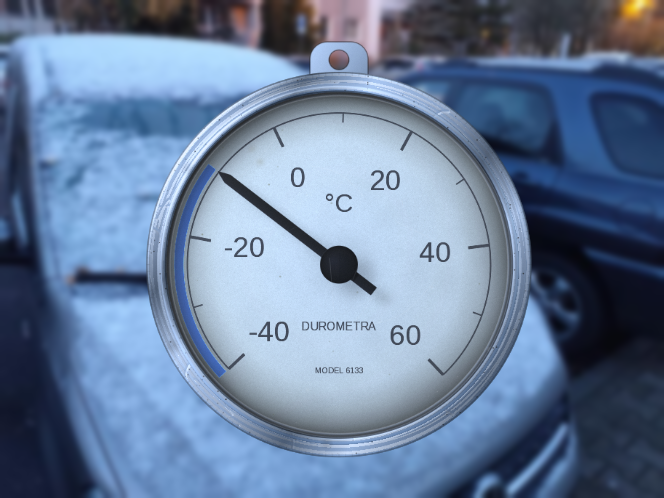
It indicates °C -10
